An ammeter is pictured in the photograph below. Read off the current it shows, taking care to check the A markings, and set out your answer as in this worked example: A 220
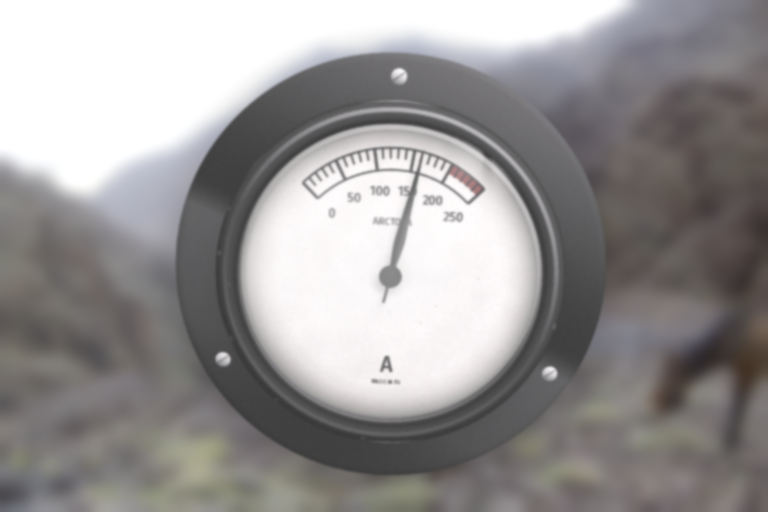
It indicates A 160
